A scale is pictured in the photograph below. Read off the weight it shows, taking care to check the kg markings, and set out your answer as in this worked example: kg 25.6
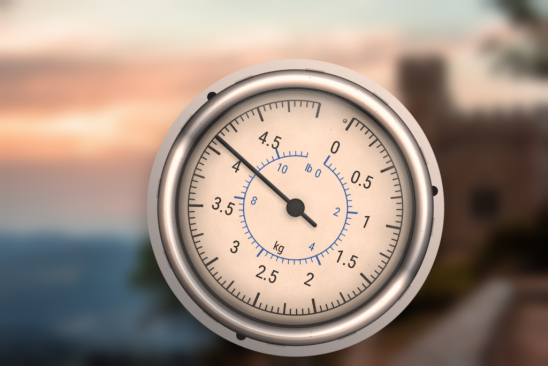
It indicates kg 4.1
